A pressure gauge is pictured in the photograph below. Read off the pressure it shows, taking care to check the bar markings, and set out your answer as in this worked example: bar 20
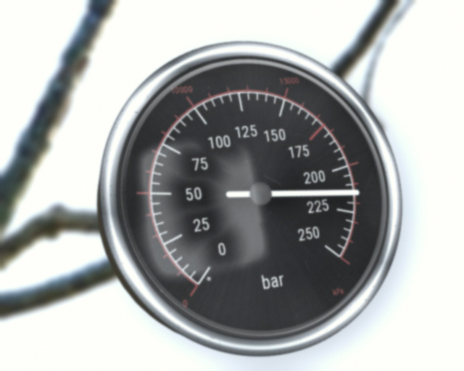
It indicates bar 215
